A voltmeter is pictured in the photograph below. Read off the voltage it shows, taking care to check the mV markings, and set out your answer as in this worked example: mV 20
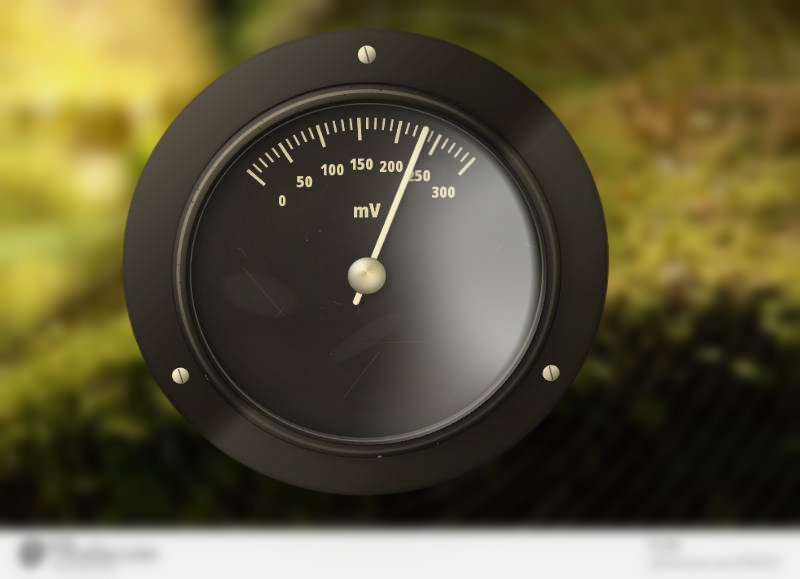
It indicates mV 230
